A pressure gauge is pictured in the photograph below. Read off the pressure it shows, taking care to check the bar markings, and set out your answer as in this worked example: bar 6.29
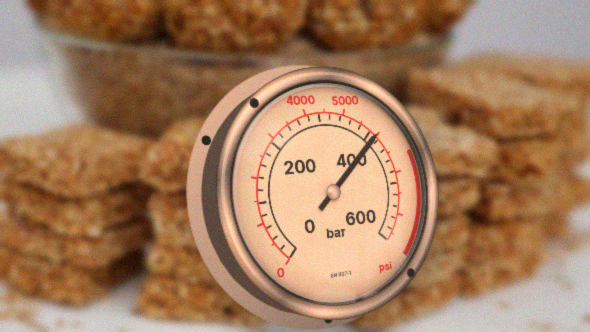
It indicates bar 410
